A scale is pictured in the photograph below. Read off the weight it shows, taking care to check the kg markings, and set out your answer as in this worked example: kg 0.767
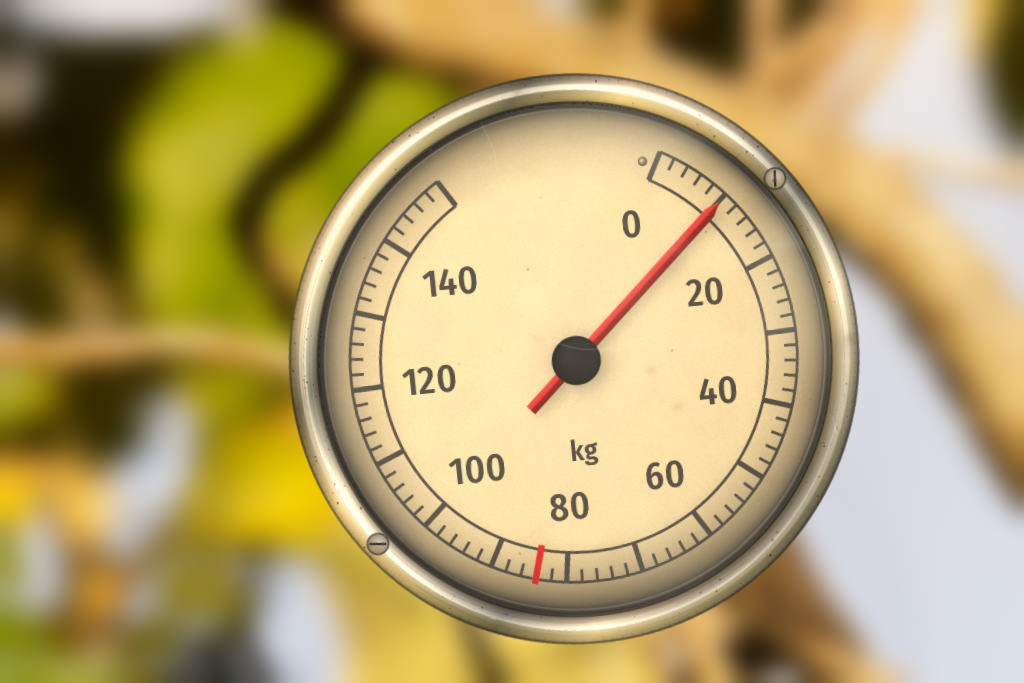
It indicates kg 10
